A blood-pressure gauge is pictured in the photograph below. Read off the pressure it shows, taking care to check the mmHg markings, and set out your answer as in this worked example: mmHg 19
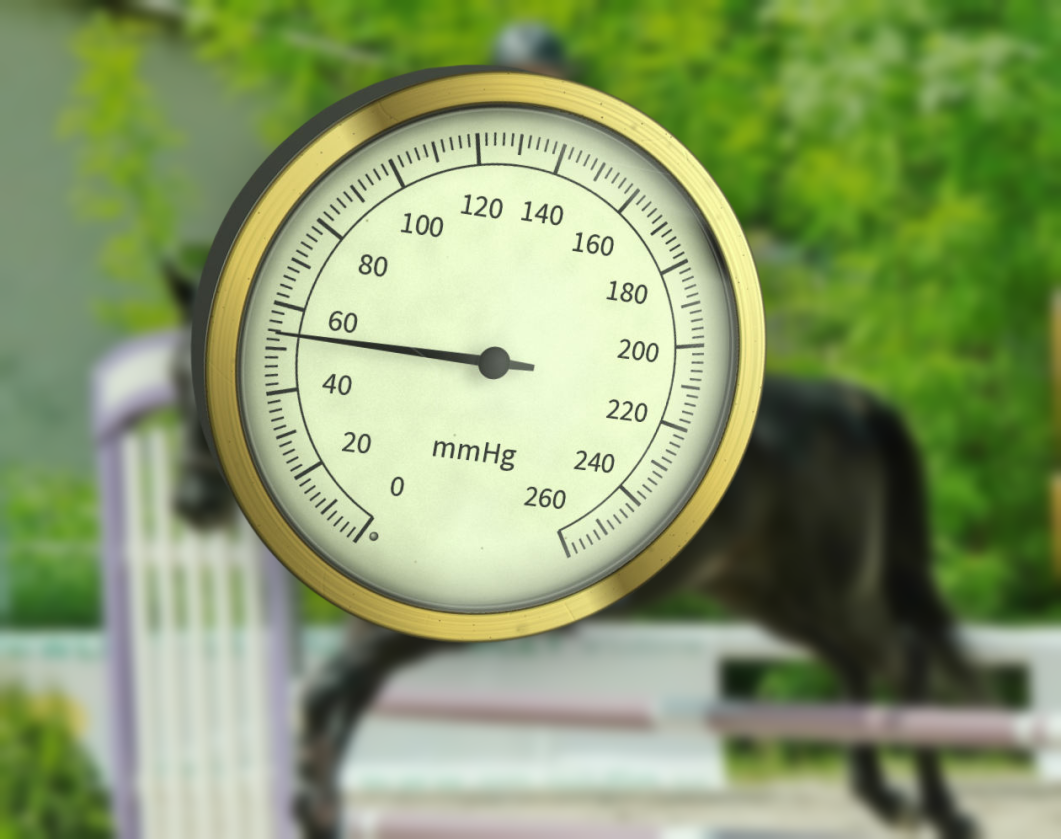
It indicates mmHg 54
